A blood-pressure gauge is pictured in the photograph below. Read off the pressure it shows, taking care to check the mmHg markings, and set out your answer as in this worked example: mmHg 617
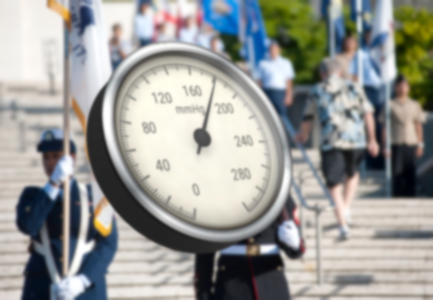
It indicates mmHg 180
